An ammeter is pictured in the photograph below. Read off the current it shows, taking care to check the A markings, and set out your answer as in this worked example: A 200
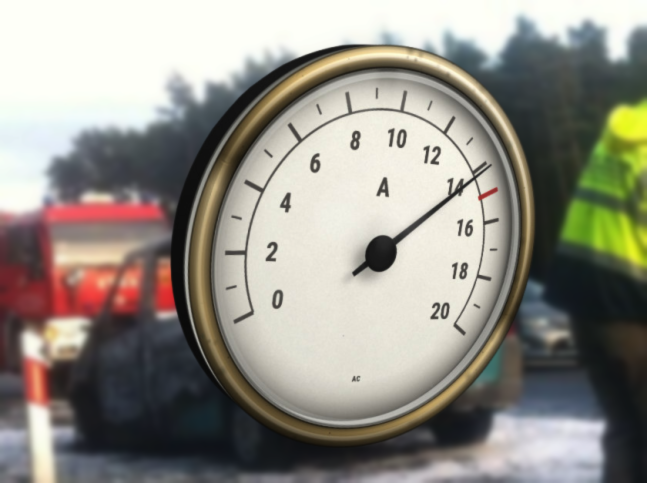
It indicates A 14
